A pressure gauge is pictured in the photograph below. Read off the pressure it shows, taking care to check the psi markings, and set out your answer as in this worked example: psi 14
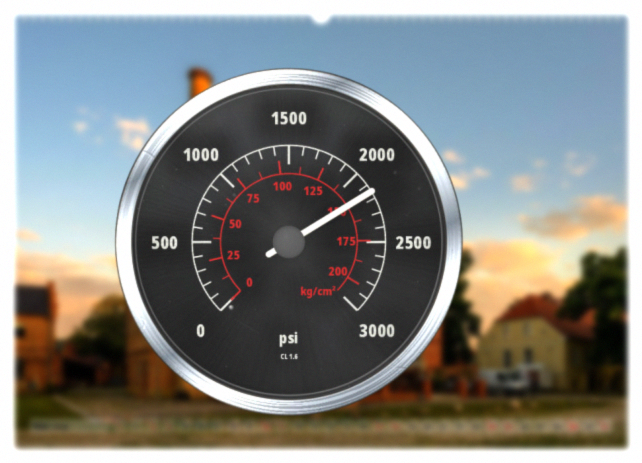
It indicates psi 2150
